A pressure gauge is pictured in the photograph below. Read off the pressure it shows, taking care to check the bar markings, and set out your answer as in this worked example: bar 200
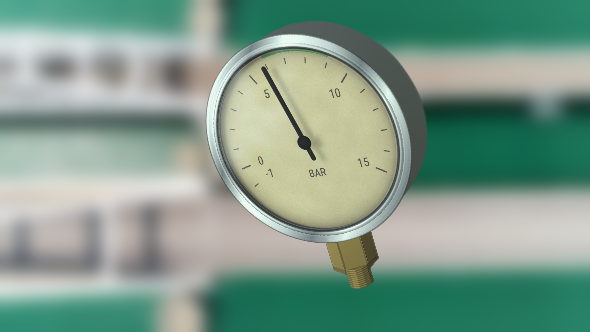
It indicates bar 6
